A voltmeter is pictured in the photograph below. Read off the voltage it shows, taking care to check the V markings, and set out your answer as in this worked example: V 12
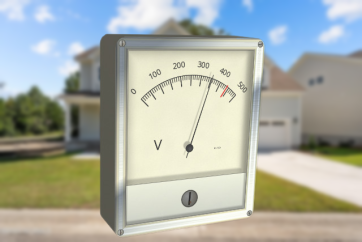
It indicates V 350
